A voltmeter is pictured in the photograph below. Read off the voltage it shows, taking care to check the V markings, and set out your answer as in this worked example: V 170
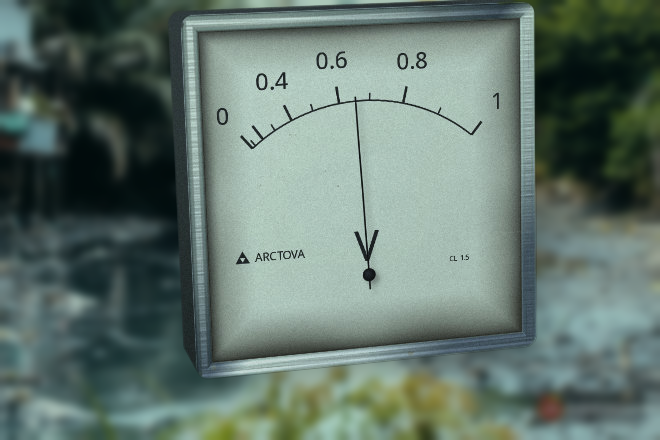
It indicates V 0.65
